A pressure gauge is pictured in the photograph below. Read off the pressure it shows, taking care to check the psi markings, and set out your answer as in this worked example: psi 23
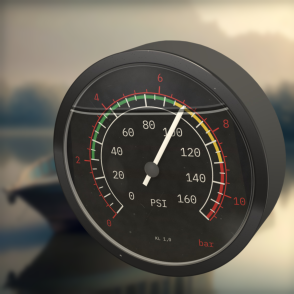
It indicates psi 100
